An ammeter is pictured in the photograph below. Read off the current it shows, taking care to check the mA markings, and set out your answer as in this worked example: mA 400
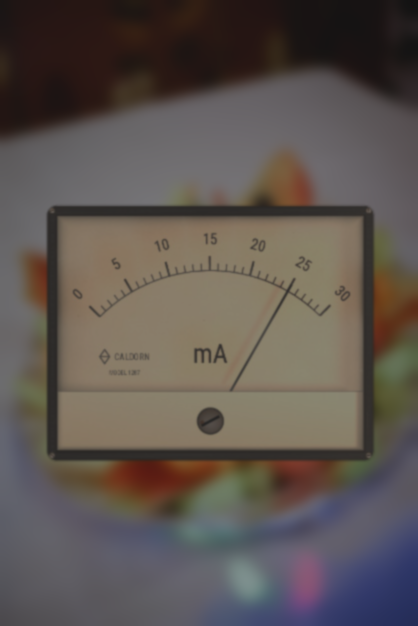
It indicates mA 25
